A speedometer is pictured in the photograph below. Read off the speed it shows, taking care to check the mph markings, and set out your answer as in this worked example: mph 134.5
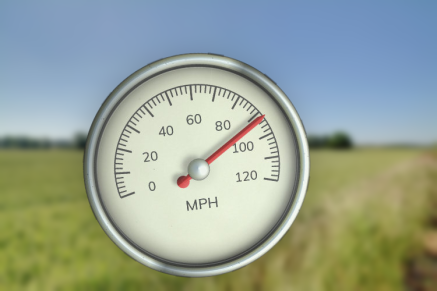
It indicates mph 92
